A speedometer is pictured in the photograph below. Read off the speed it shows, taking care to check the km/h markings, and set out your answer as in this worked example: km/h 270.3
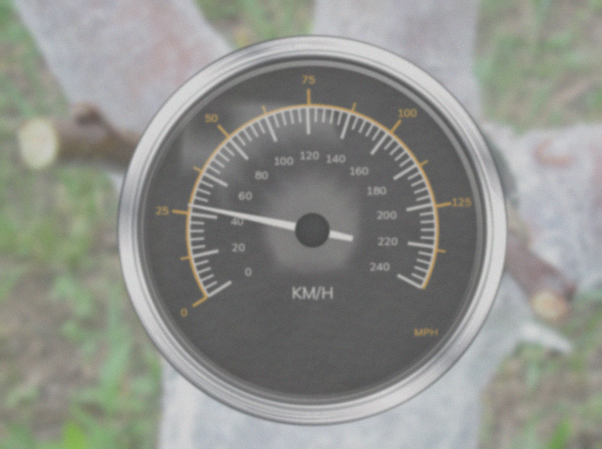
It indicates km/h 44
